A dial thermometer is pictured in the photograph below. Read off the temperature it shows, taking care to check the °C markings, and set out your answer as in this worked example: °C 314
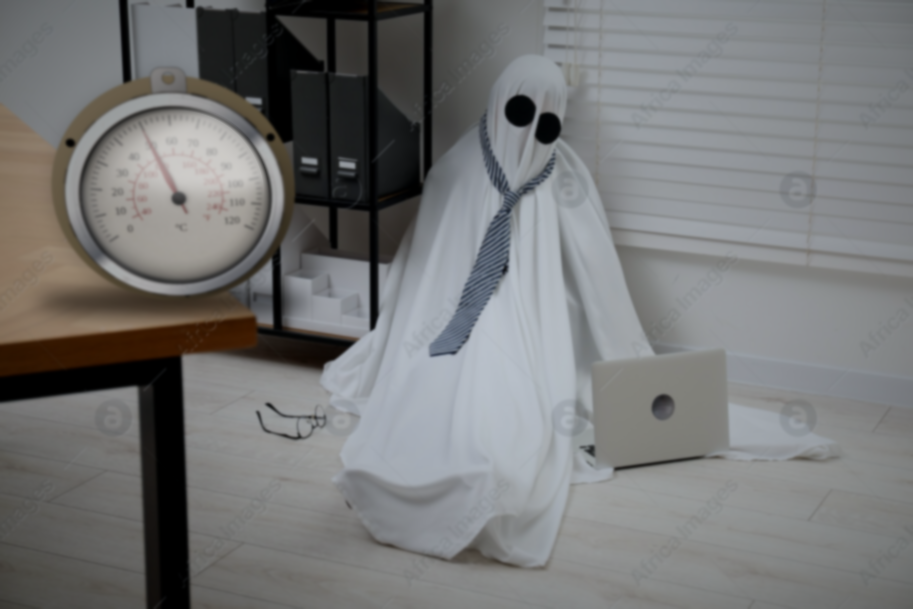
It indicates °C 50
